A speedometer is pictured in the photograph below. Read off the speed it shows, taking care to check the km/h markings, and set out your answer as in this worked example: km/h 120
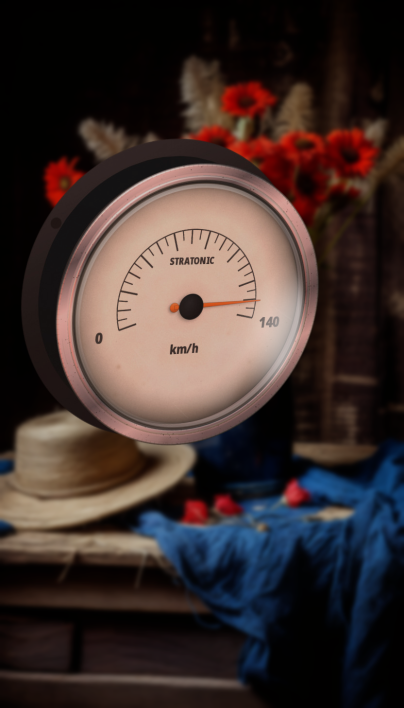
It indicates km/h 130
